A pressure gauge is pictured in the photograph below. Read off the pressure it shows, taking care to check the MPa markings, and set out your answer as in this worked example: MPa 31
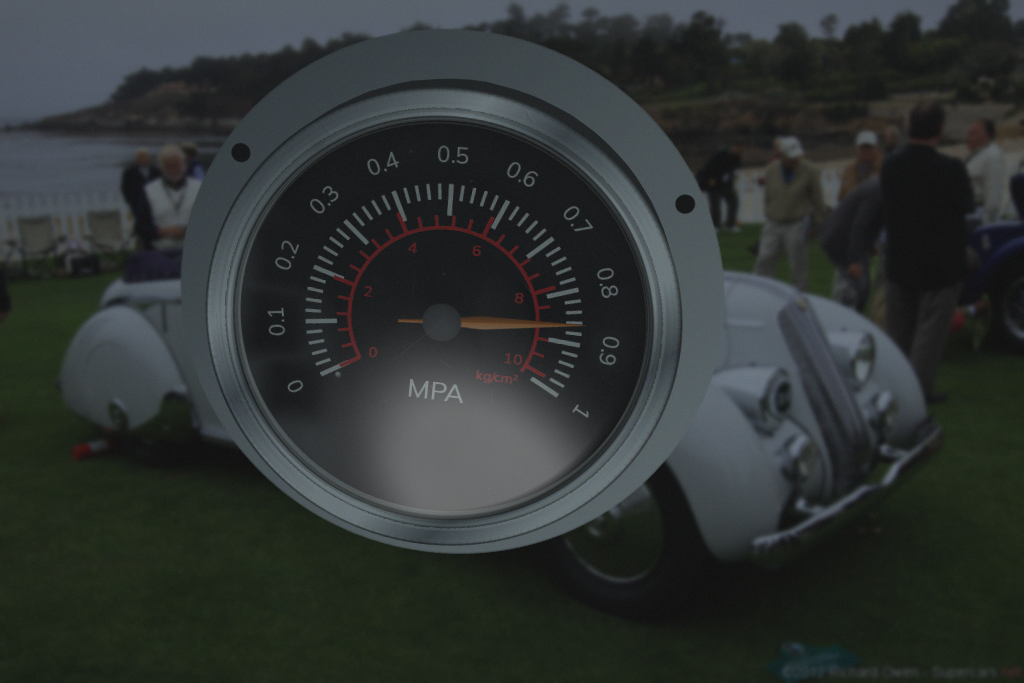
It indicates MPa 0.86
